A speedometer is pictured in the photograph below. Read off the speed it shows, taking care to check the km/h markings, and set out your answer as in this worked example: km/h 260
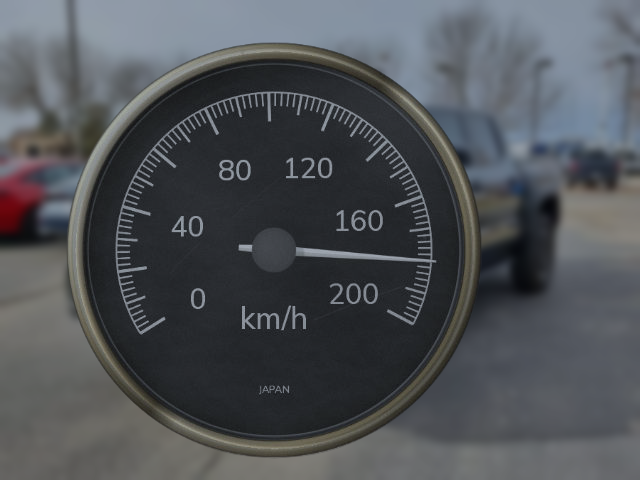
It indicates km/h 180
